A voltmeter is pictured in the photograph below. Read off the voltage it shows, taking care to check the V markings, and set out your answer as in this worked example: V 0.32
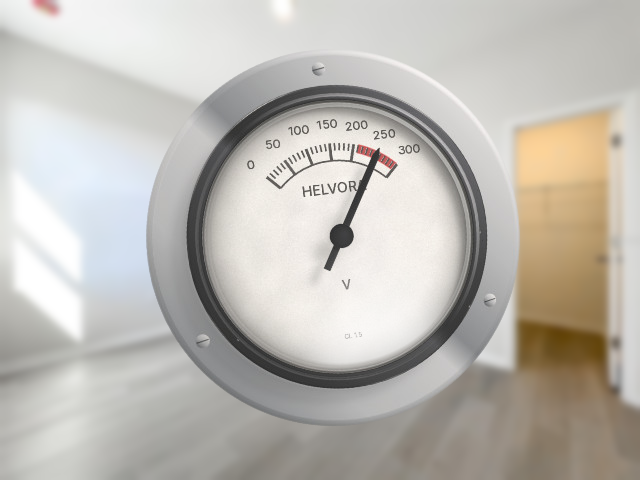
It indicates V 250
